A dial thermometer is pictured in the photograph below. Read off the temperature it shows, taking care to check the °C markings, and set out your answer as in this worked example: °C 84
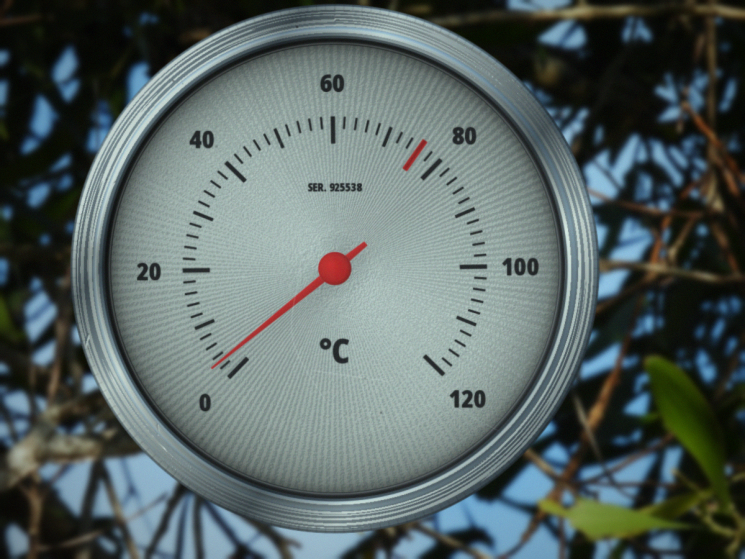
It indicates °C 3
